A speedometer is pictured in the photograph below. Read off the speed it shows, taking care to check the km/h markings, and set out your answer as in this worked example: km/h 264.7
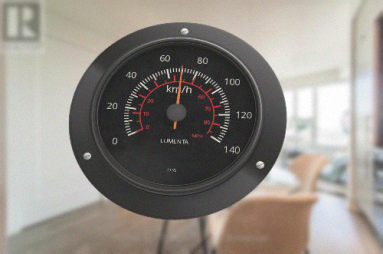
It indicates km/h 70
